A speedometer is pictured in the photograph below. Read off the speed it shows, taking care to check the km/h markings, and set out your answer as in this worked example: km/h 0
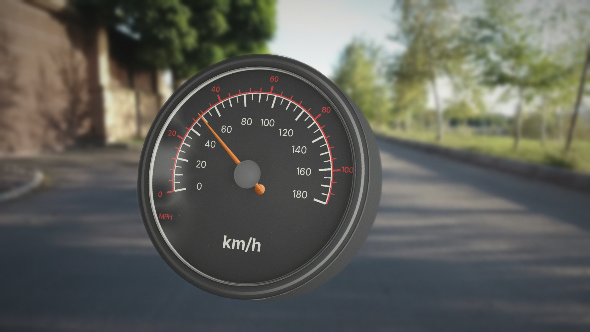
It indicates km/h 50
